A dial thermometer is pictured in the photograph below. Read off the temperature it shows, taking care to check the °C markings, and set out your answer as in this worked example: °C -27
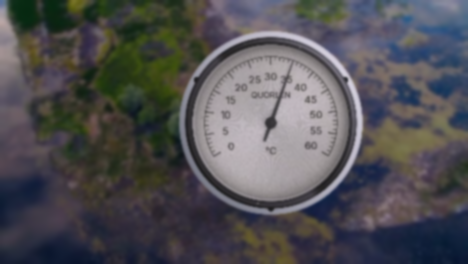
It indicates °C 35
